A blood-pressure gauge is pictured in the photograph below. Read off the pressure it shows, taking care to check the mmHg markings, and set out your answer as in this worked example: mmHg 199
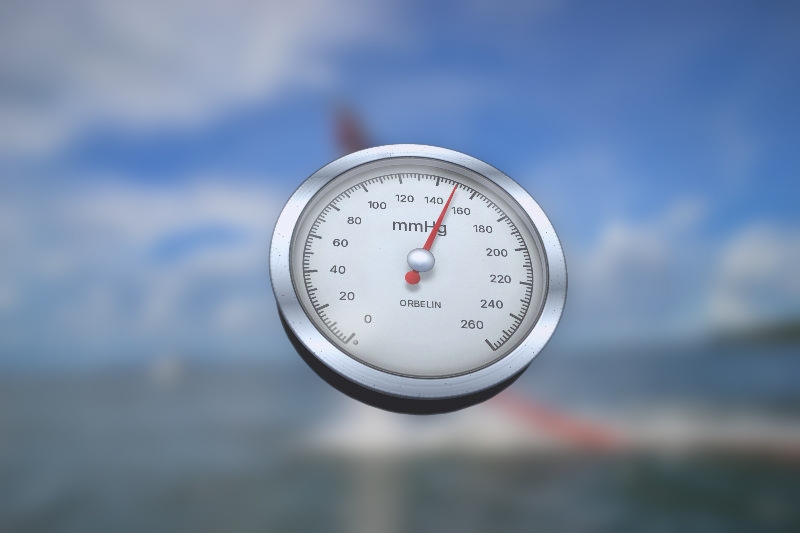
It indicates mmHg 150
